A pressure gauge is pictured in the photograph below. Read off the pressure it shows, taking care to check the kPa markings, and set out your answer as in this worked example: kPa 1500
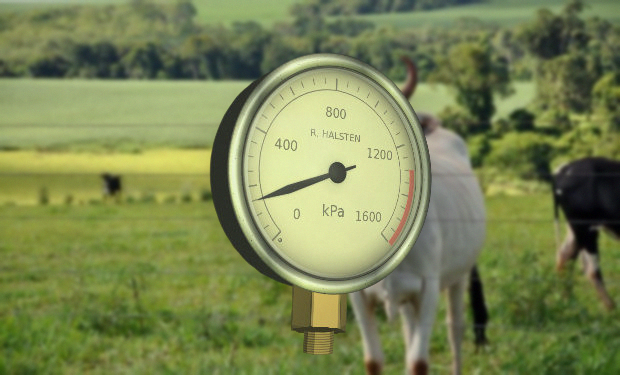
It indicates kPa 150
